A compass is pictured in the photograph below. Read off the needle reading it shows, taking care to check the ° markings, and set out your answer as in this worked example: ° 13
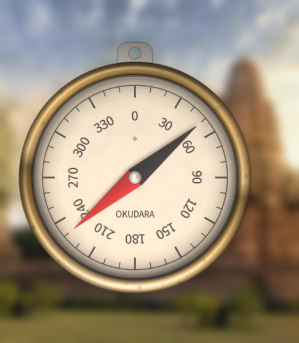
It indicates ° 230
